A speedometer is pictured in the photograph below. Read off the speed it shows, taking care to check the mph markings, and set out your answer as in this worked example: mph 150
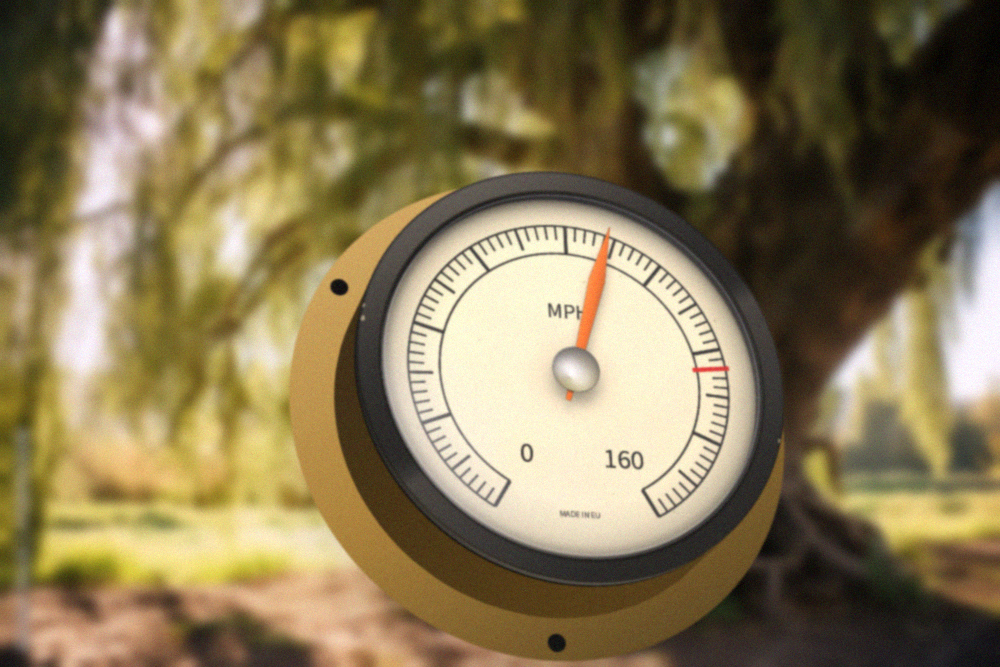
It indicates mph 88
